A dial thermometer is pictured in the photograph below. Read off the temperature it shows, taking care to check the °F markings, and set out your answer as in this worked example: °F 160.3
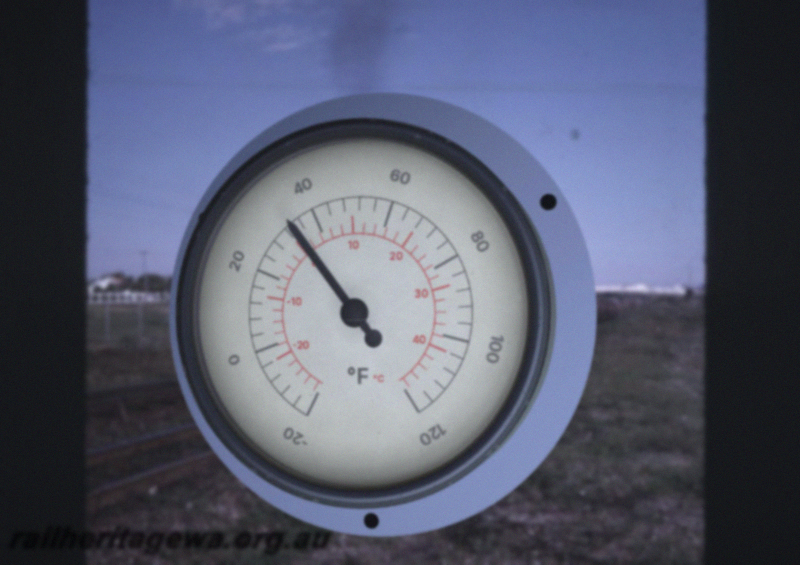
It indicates °F 34
